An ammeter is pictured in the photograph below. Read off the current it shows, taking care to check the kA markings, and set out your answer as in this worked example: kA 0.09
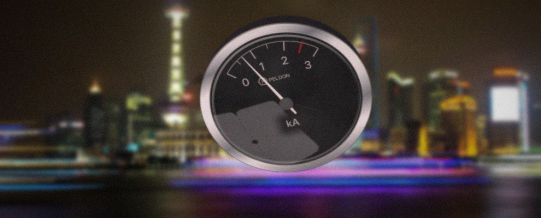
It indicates kA 0.75
